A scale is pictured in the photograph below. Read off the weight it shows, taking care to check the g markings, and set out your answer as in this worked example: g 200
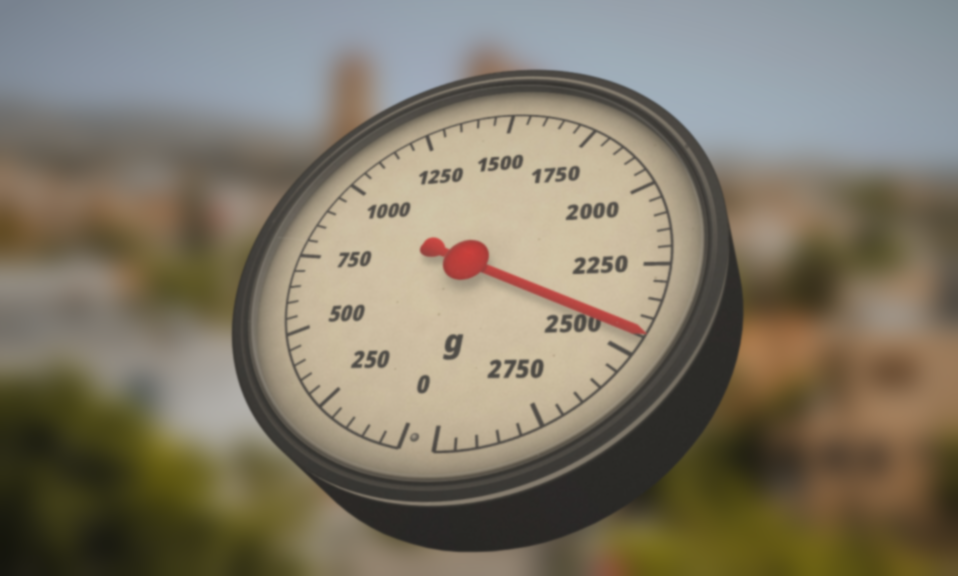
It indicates g 2450
